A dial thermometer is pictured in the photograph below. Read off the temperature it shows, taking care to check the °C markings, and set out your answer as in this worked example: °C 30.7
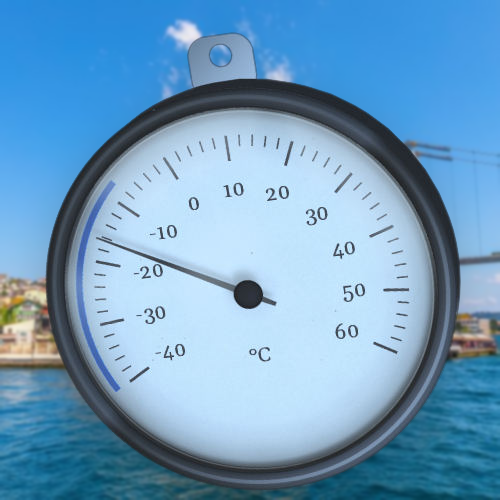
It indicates °C -16
